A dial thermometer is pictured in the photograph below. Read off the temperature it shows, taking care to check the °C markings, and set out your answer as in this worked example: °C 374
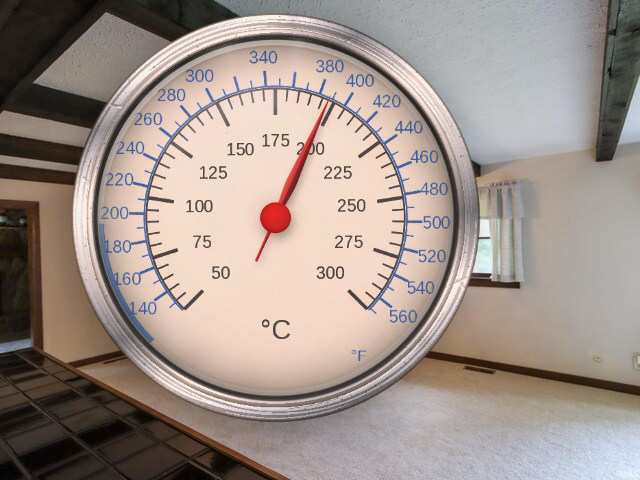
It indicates °C 197.5
